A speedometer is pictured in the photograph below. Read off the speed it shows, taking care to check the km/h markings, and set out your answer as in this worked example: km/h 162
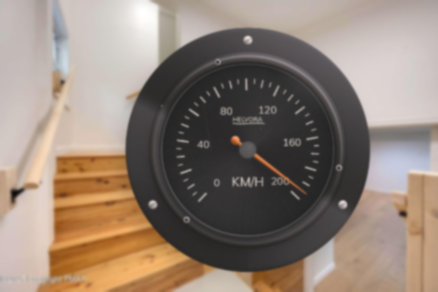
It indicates km/h 195
